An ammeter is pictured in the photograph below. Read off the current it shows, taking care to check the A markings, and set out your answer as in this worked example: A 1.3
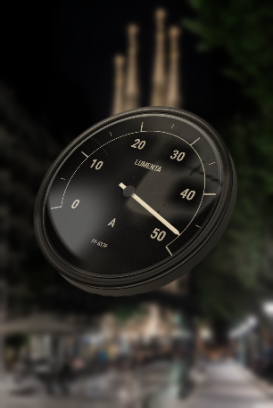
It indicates A 47.5
